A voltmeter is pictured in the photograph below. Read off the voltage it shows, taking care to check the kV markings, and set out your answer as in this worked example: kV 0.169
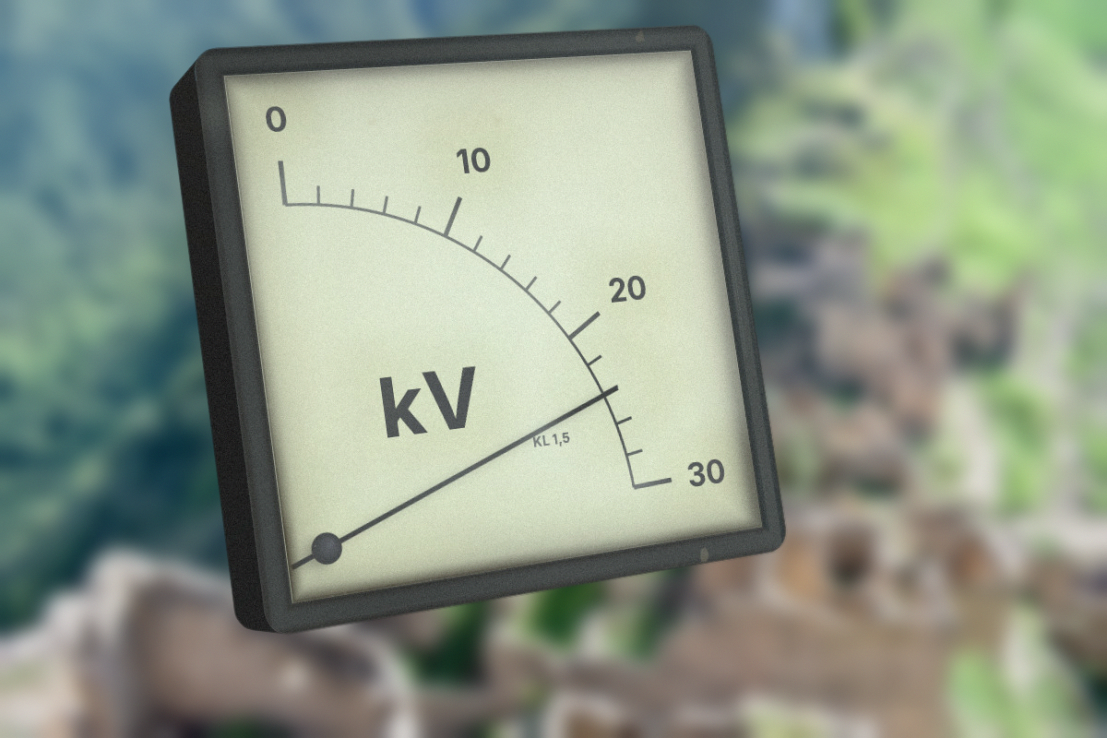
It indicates kV 24
